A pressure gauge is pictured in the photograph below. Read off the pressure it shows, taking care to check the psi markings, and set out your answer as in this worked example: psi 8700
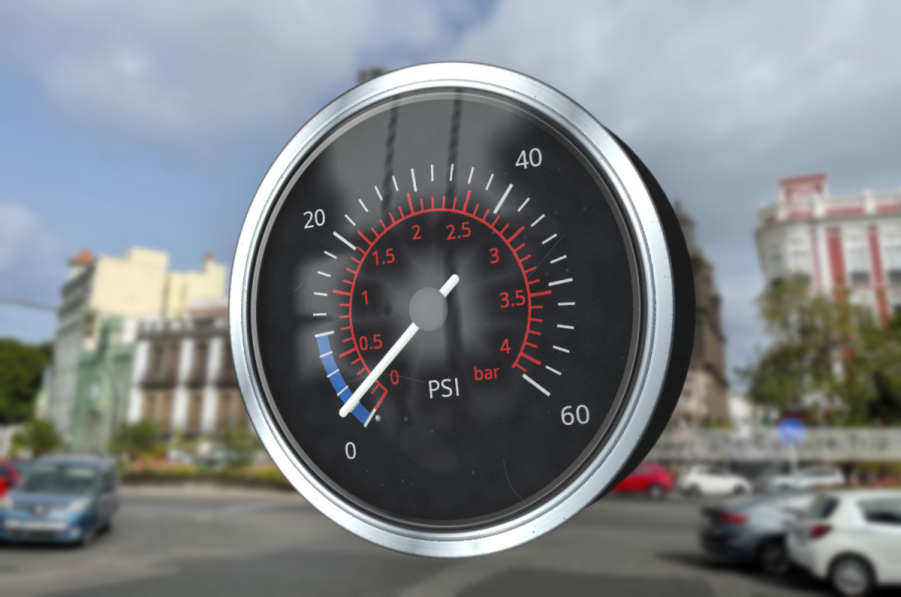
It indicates psi 2
